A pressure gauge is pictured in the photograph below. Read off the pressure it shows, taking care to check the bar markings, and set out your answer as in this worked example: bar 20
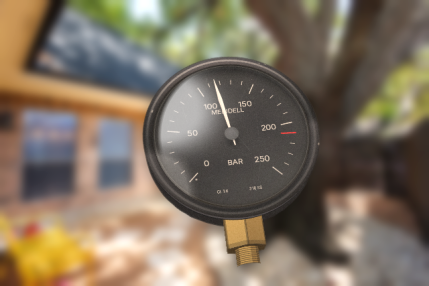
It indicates bar 115
